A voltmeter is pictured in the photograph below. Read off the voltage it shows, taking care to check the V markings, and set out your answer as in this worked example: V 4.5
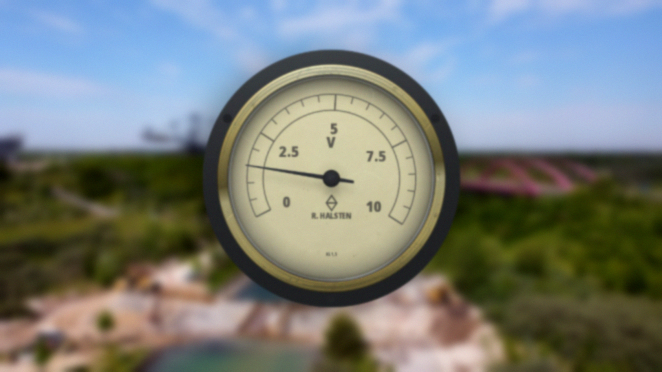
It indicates V 1.5
